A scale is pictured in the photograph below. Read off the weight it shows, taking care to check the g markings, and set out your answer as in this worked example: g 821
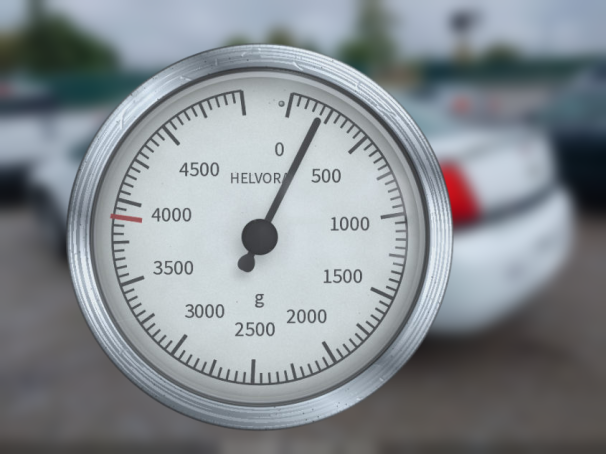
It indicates g 200
